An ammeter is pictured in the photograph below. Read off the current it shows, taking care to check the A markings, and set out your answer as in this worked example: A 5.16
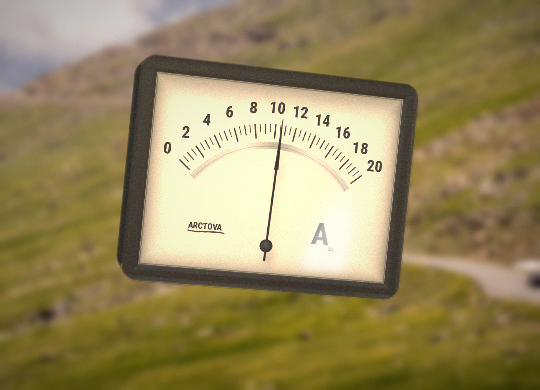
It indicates A 10.5
